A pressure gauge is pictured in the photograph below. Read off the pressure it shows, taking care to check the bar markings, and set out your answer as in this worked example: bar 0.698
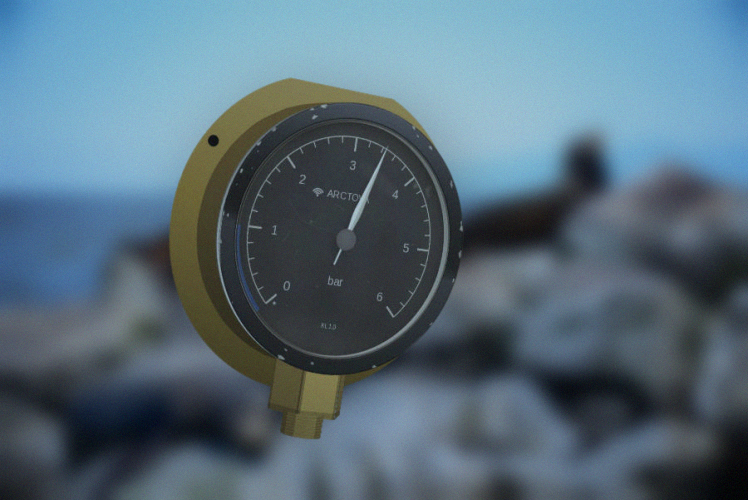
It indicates bar 3.4
